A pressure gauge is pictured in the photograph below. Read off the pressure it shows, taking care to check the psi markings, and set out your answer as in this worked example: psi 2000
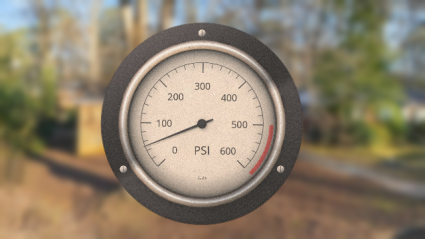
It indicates psi 50
